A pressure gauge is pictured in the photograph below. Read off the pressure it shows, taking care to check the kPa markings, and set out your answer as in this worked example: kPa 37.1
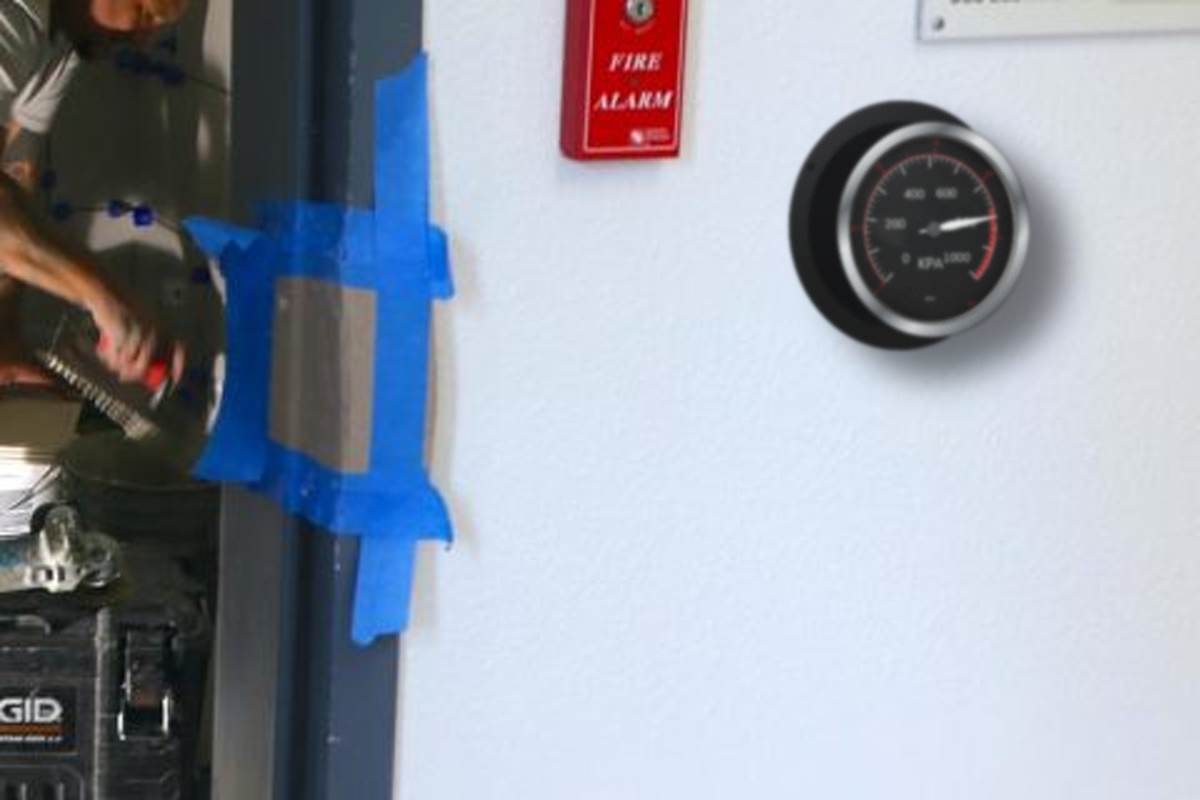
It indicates kPa 800
